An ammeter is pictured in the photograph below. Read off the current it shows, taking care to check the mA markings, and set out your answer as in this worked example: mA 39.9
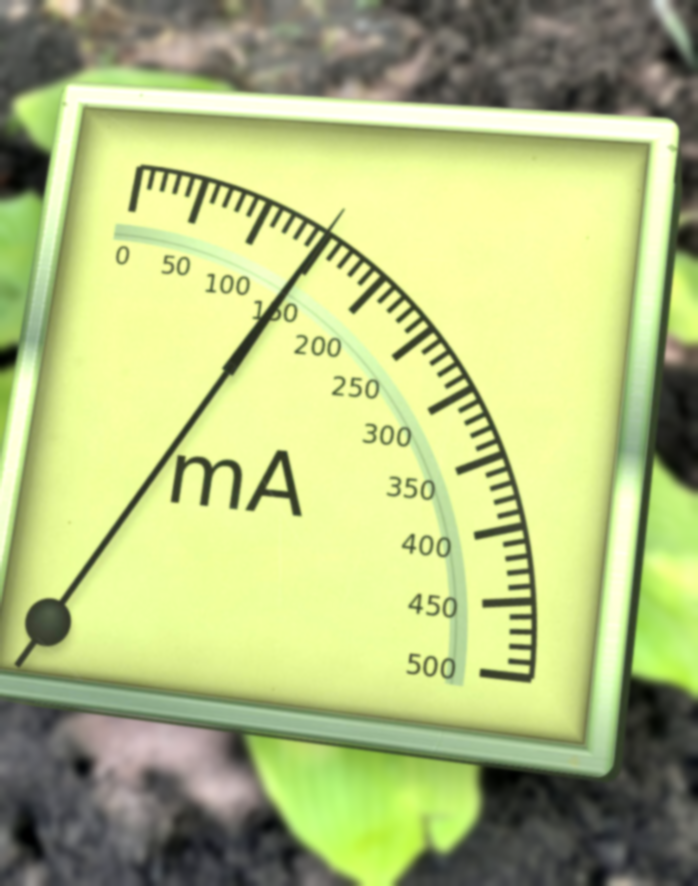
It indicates mA 150
